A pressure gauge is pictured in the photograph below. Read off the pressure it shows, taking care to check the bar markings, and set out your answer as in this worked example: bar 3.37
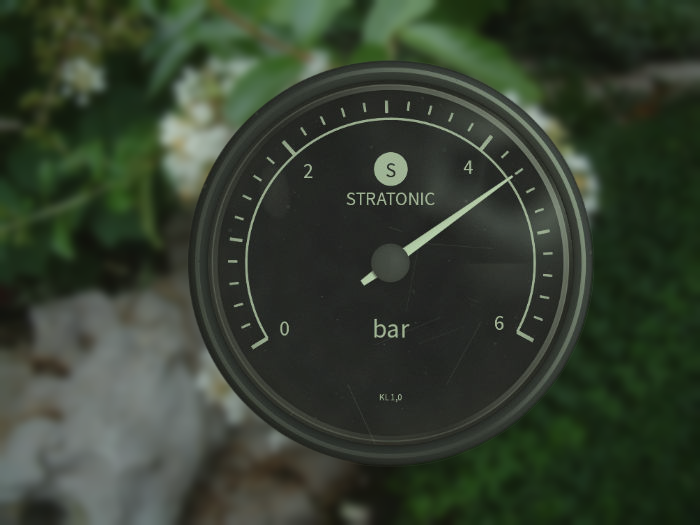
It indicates bar 4.4
